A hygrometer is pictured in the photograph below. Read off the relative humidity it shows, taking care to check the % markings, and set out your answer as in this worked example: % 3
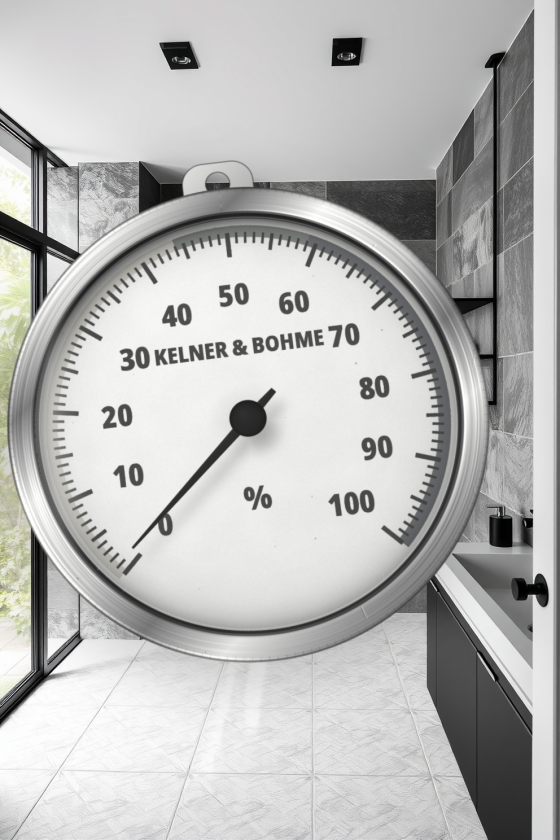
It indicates % 1
